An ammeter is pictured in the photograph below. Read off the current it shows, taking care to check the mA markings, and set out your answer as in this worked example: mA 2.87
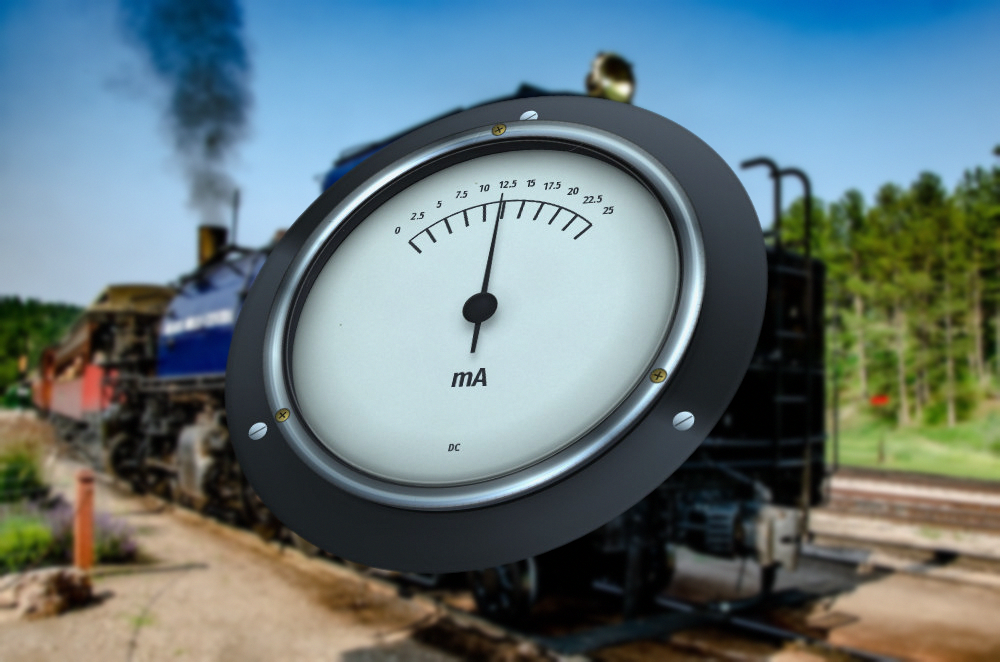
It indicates mA 12.5
